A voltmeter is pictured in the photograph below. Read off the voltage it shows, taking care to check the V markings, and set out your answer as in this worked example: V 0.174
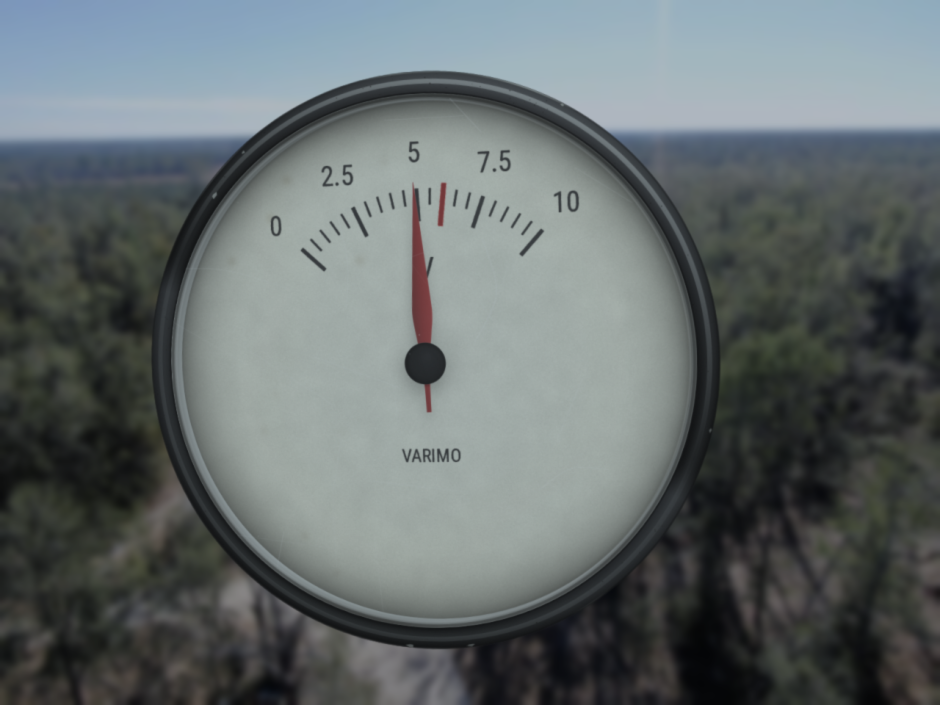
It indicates V 5
